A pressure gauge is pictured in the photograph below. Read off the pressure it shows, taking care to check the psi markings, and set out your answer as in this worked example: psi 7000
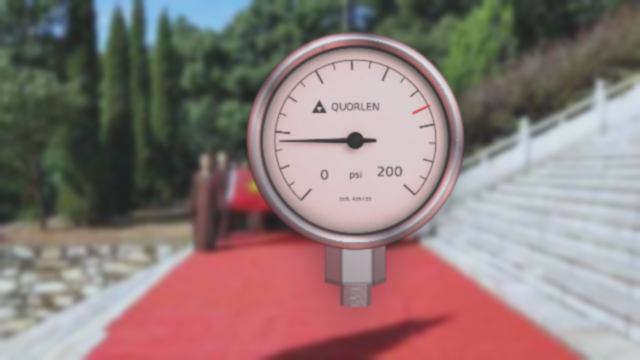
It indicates psi 35
